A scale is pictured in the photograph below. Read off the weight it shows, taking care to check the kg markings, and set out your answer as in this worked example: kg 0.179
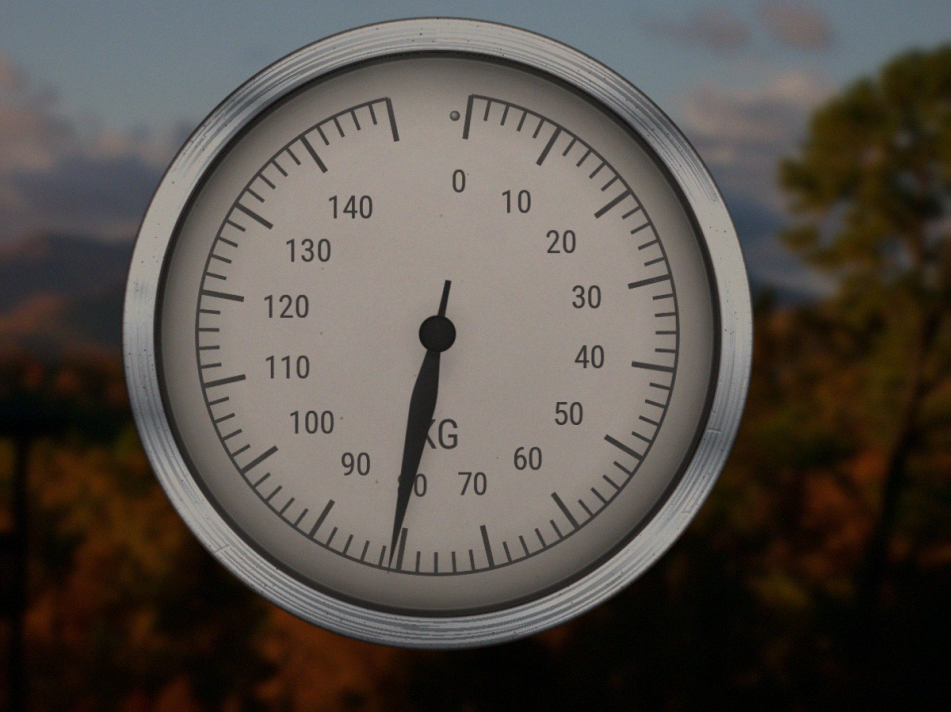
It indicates kg 81
